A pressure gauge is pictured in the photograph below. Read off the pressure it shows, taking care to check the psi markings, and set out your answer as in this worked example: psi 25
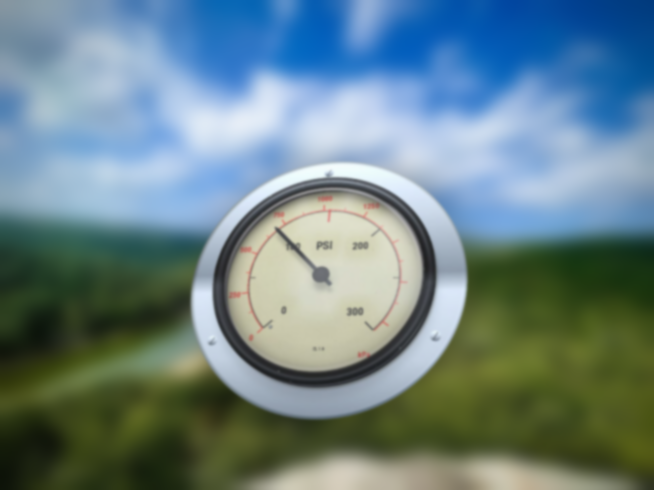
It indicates psi 100
